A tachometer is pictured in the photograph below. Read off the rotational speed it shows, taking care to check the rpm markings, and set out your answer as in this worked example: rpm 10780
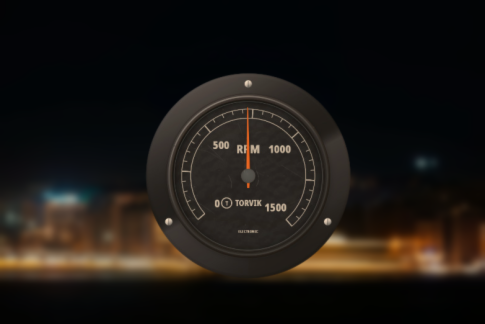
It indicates rpm 725
